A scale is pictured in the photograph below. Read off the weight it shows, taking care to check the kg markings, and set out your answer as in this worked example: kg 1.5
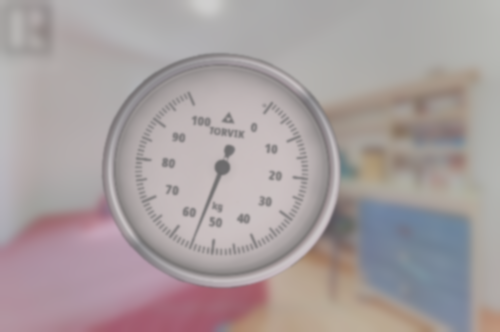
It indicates kg 55
